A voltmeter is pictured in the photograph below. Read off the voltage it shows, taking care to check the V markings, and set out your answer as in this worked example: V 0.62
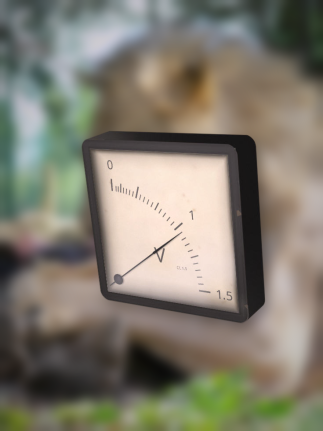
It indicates V 1.05
